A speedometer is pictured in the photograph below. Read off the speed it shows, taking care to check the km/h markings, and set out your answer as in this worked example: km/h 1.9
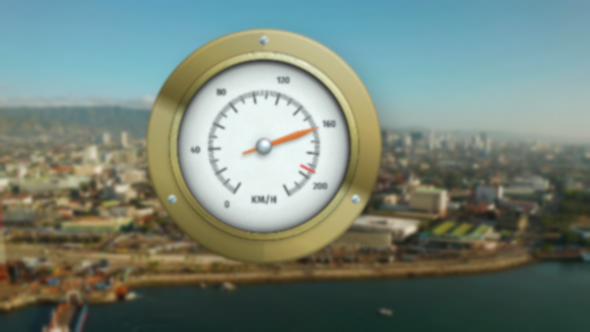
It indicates km/h 160
